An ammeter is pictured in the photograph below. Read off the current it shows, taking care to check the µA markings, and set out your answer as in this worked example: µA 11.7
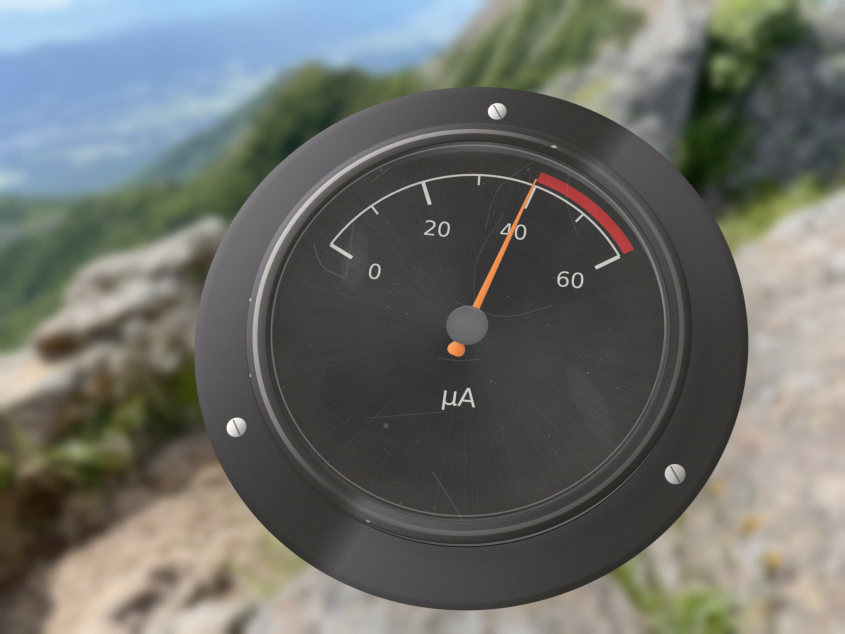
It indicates µA 40
